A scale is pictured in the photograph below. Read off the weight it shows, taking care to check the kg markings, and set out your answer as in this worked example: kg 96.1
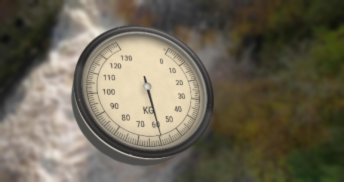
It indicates kg 60
